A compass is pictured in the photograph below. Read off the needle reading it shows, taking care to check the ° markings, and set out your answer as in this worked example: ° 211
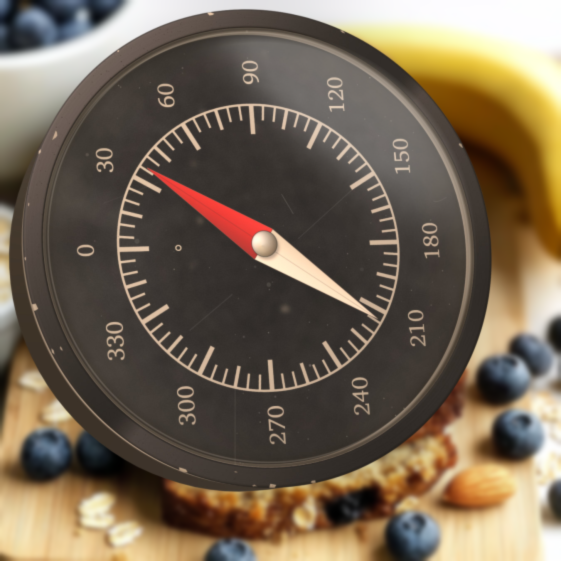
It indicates ° 35
